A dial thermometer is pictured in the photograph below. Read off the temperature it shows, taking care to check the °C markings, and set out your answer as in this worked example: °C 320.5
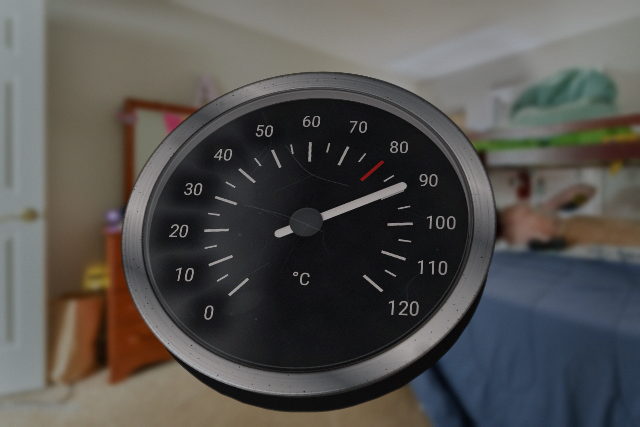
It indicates °C 90
